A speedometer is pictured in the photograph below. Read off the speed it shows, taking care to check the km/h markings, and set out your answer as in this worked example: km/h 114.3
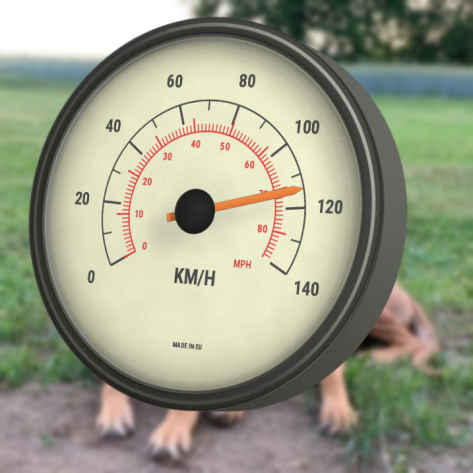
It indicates km/h 115
